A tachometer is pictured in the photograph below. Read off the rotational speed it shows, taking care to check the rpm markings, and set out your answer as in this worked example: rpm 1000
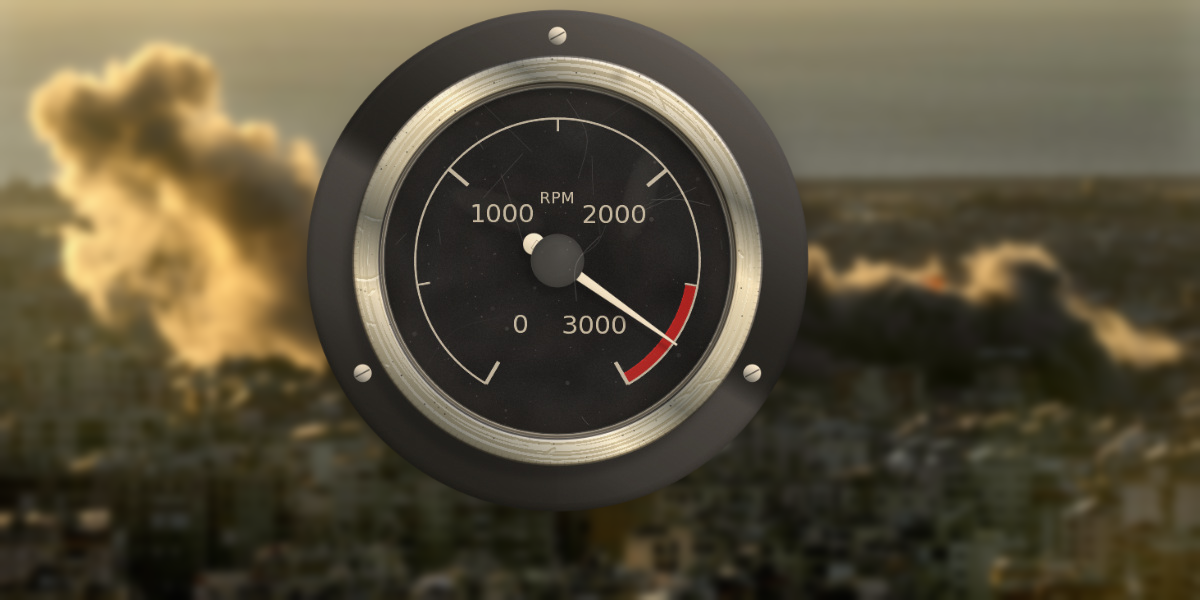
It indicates rpm 2750
